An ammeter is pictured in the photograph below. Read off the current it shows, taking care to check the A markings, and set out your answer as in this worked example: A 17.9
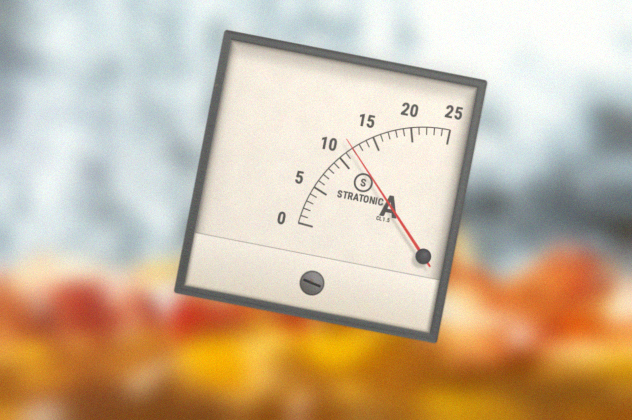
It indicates A 12
